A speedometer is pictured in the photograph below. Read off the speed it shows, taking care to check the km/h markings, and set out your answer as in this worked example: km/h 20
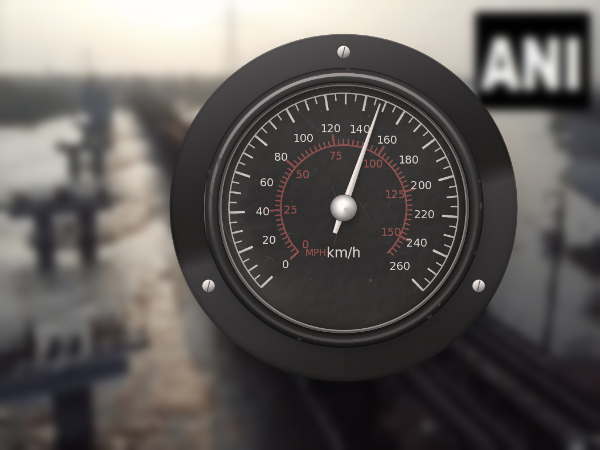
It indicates km/h 147.5
